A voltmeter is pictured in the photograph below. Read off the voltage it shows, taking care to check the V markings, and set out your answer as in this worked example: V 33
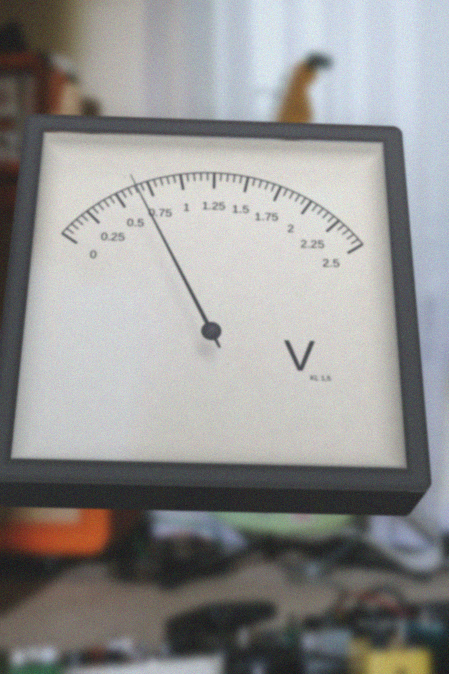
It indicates V 0.65
